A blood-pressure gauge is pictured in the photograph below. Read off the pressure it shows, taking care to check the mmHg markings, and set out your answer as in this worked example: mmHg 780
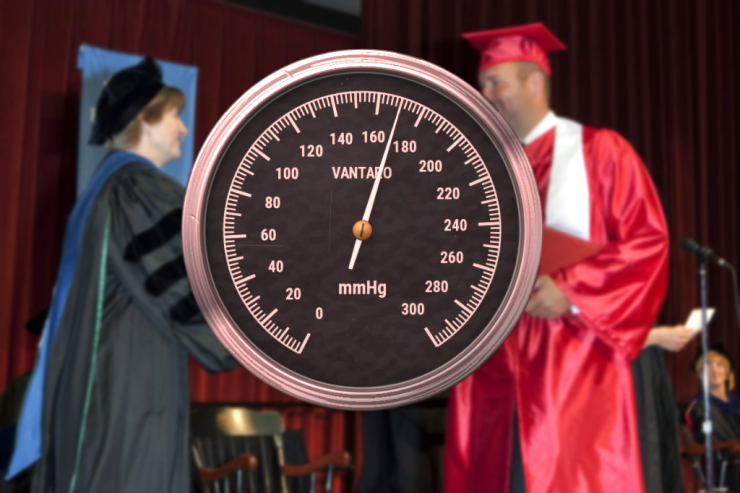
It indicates mmHg 170
